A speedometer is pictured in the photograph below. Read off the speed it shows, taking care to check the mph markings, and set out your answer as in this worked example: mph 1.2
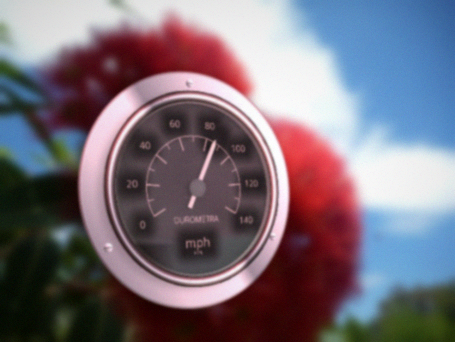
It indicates mph 85
